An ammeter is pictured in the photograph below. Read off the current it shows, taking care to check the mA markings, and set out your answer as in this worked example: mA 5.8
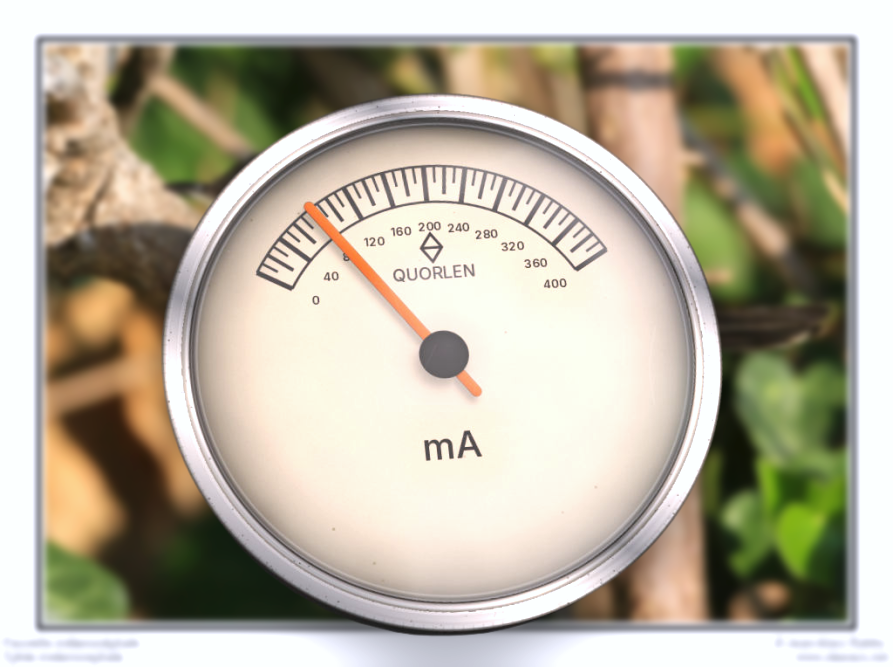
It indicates mA 80
